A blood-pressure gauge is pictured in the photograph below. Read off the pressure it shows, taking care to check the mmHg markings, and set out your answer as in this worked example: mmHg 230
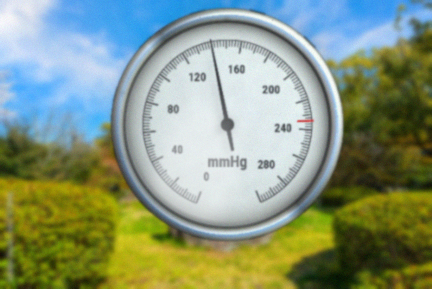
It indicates mmHg 140
